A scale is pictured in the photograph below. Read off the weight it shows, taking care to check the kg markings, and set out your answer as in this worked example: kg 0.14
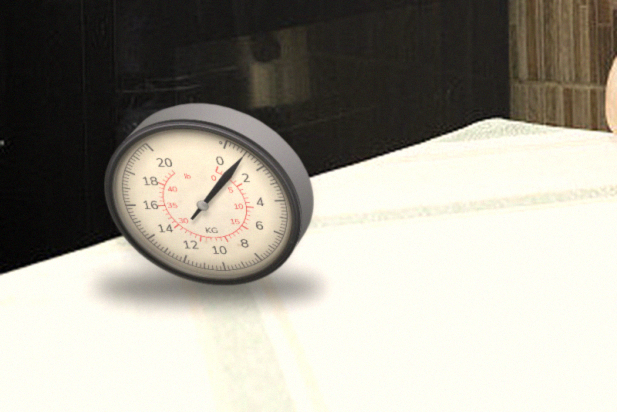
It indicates kg 1
